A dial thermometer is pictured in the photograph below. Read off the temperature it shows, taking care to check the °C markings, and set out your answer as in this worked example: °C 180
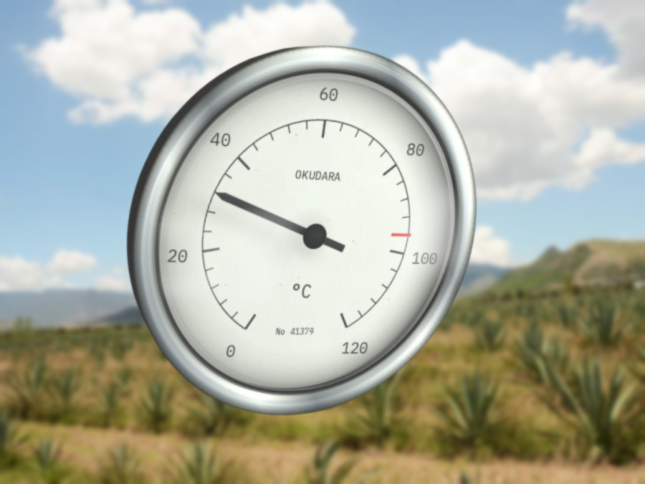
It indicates °C 32
